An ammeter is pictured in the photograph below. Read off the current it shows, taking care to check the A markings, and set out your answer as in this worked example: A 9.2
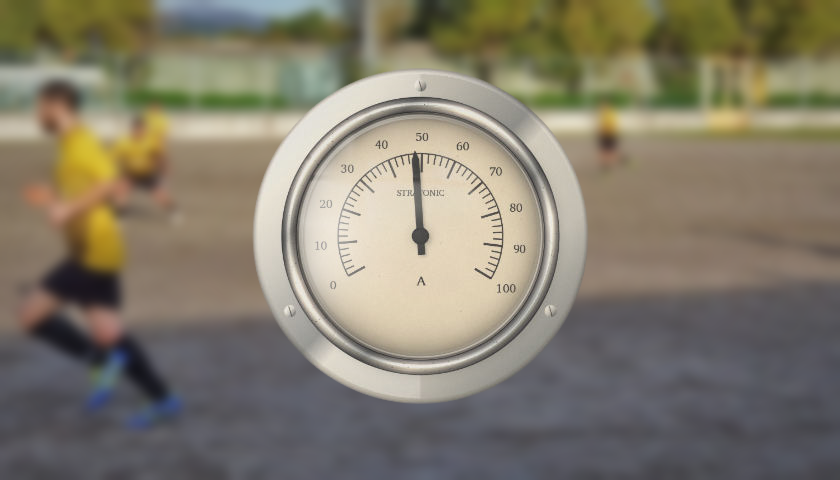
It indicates A 48
